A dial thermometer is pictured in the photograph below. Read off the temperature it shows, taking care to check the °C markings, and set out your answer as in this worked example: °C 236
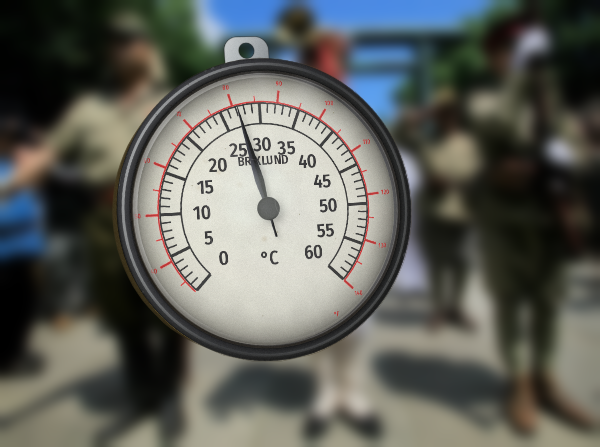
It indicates °C 27
